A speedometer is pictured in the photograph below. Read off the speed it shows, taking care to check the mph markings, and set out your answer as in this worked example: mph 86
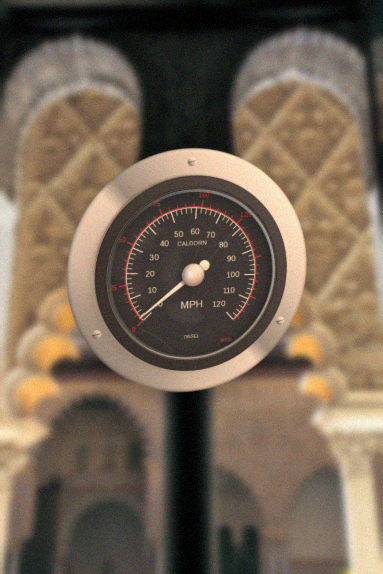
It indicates mph 2
